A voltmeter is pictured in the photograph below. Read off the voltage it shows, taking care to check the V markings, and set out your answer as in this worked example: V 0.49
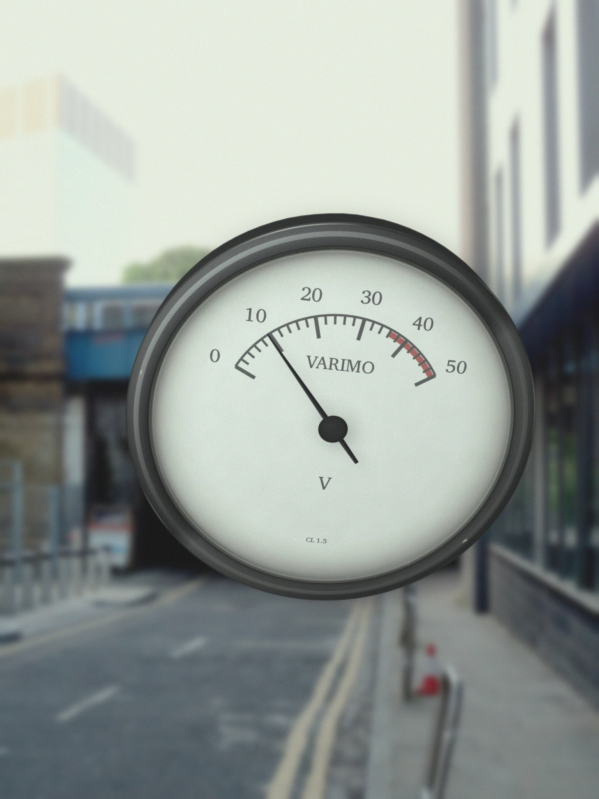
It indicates V 10
